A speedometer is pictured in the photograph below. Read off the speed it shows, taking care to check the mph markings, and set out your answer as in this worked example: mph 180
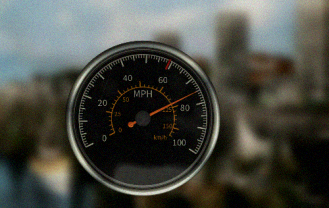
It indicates mph 75
